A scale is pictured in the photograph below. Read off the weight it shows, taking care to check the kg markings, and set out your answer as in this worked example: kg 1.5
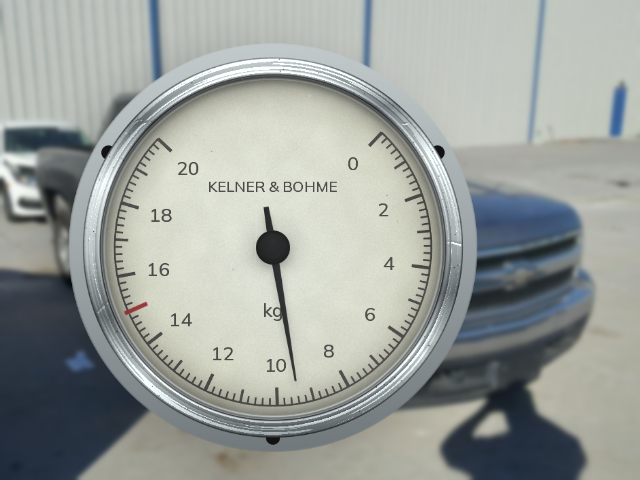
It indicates kg 9.4
